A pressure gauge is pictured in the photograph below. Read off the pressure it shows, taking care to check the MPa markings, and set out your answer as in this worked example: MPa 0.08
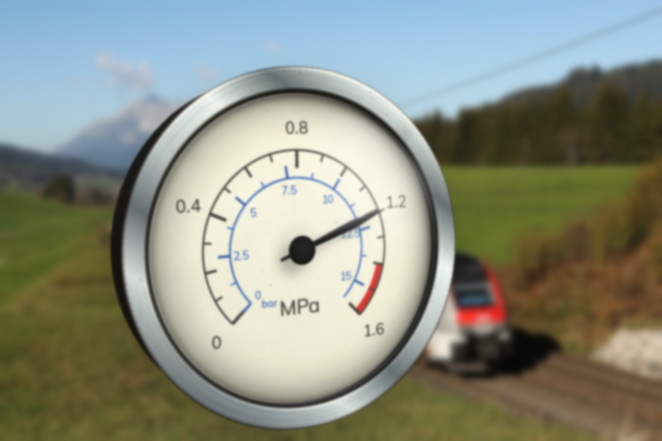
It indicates MPa 1.2
